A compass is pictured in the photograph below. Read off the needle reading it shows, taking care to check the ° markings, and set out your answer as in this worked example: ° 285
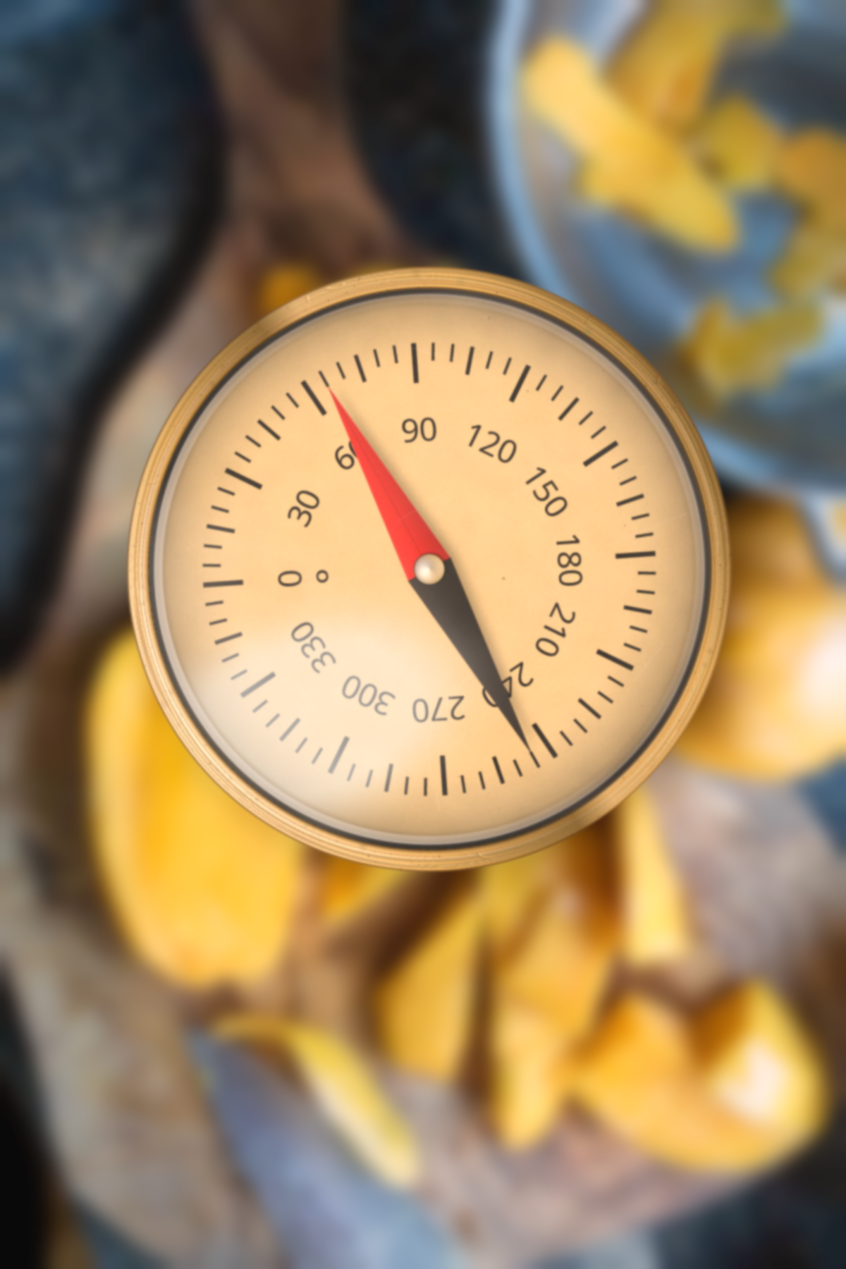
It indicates ° 65
